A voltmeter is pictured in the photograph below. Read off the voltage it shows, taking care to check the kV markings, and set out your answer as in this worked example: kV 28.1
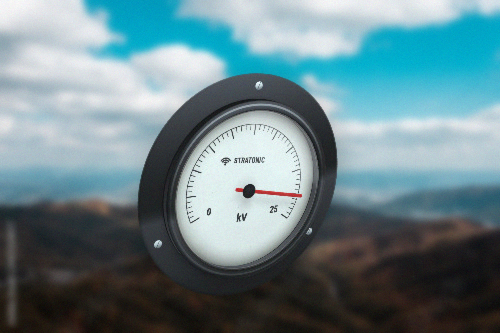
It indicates kV 22.5
